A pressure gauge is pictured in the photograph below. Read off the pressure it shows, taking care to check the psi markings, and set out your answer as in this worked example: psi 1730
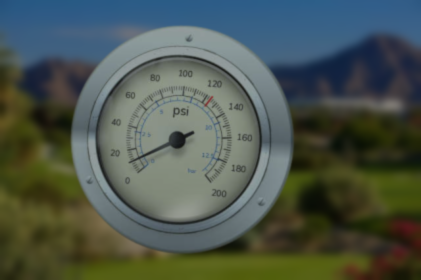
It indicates psi 10
